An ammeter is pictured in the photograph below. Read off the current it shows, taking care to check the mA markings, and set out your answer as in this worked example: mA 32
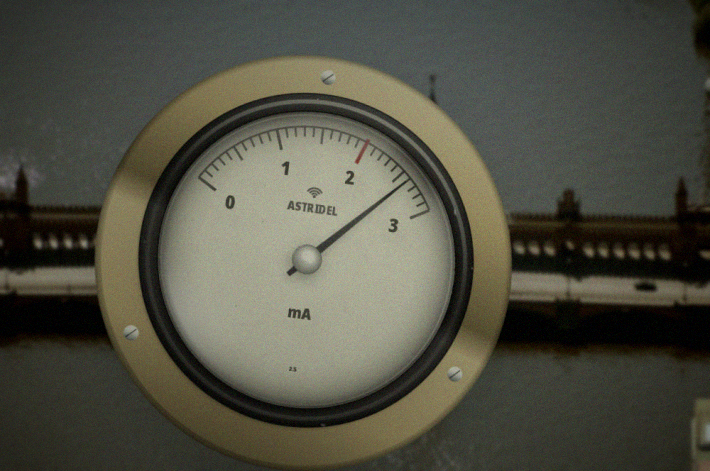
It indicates mA 2.6
